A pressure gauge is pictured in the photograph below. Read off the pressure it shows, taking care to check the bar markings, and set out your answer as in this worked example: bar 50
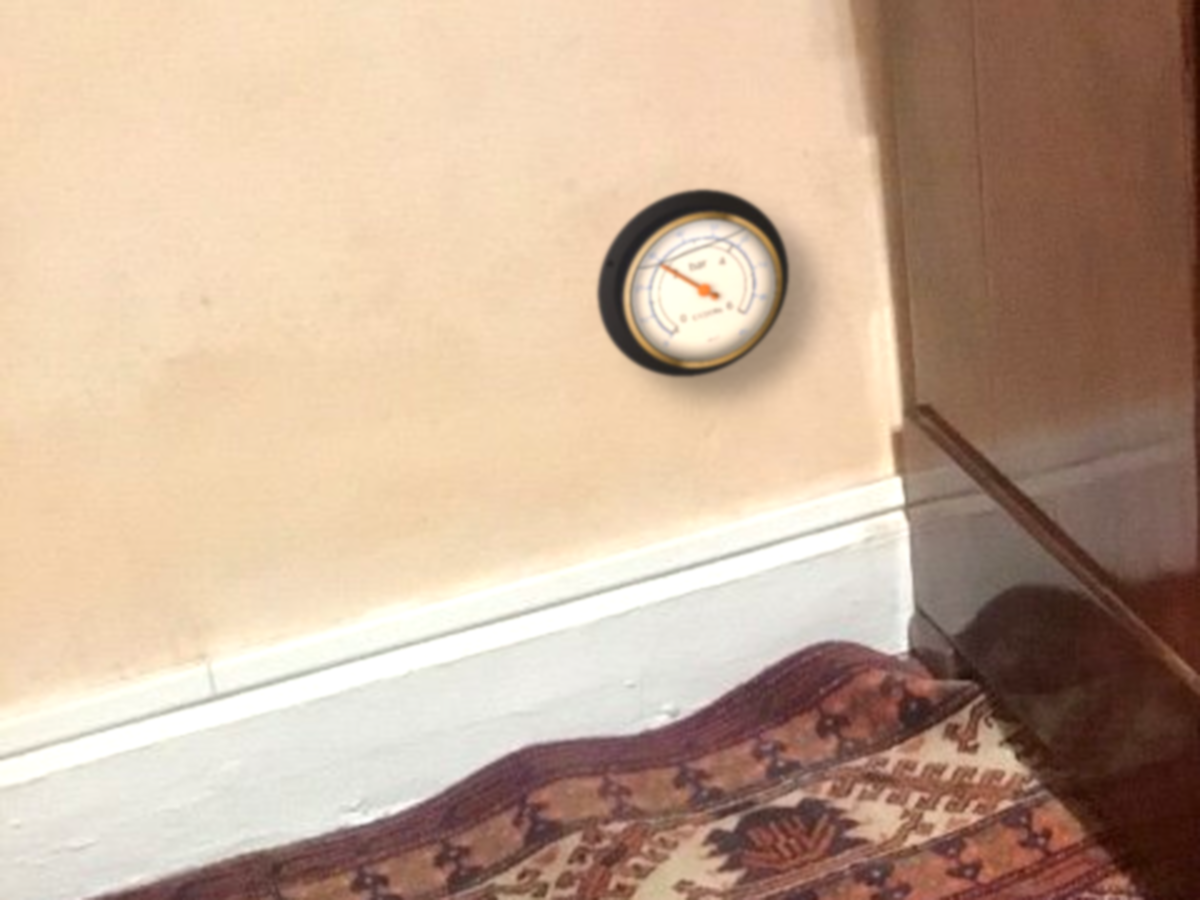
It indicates bar 2
